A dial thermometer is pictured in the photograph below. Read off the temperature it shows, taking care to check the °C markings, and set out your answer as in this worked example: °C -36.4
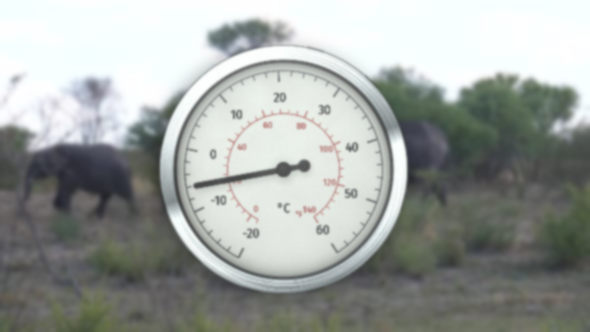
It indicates °C -6
